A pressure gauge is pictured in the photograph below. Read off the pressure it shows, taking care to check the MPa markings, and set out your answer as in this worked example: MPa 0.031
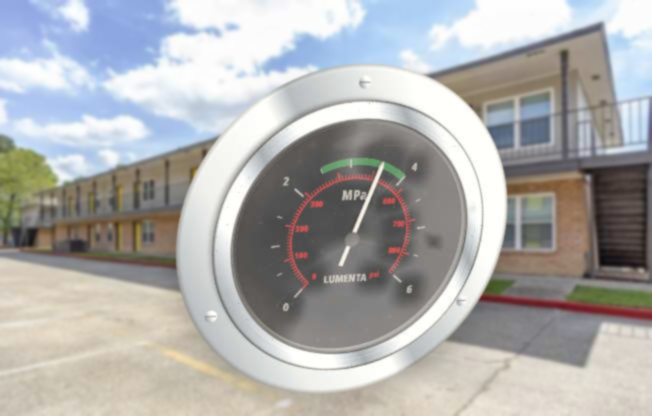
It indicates MPa 3.5
